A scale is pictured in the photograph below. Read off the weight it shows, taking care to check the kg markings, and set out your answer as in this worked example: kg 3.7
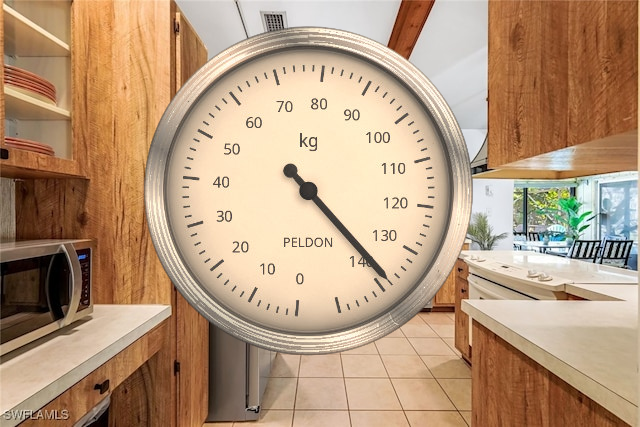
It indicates kg 138
